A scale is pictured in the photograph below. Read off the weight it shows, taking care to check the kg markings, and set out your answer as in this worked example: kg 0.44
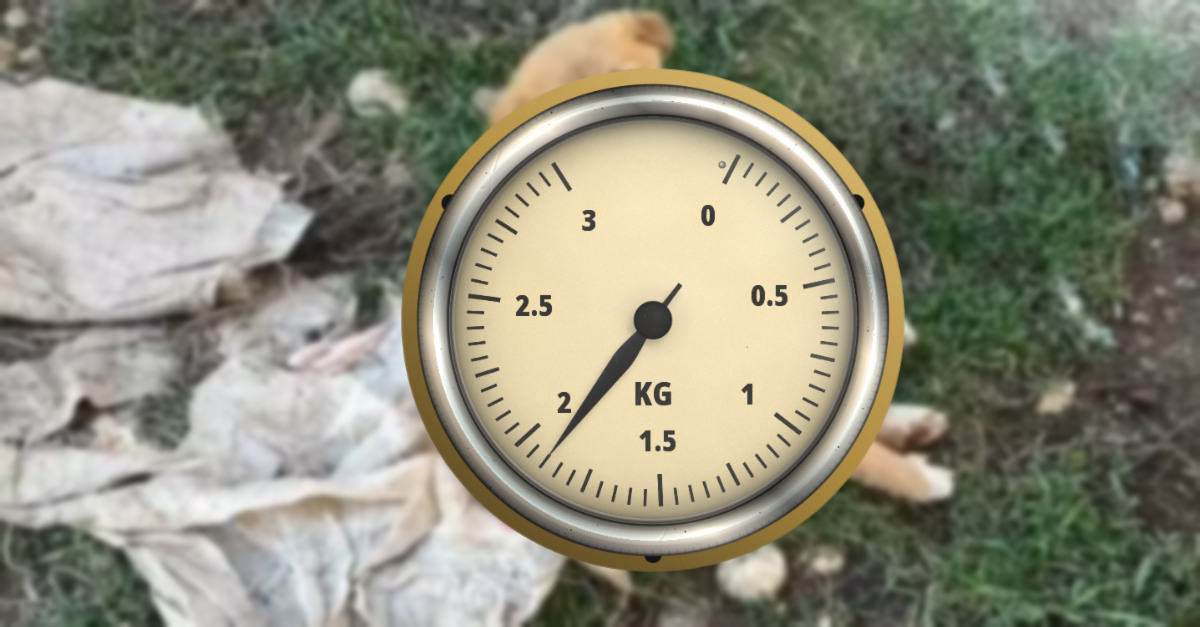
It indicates kg 1.9
